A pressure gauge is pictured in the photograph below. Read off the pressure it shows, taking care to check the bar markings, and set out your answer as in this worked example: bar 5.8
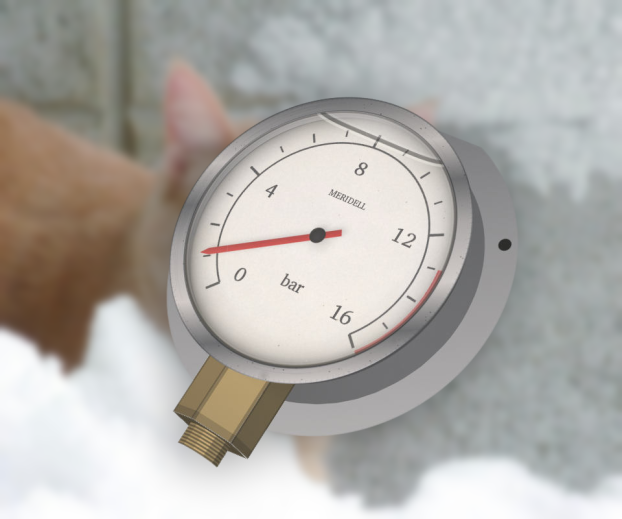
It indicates bar 1
